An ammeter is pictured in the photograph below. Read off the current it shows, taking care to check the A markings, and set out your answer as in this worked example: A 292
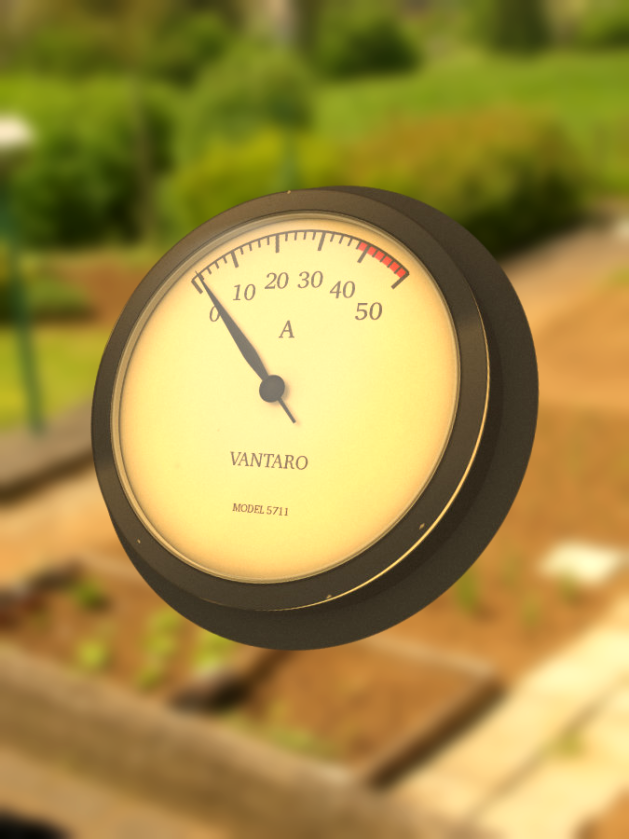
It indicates A 2
